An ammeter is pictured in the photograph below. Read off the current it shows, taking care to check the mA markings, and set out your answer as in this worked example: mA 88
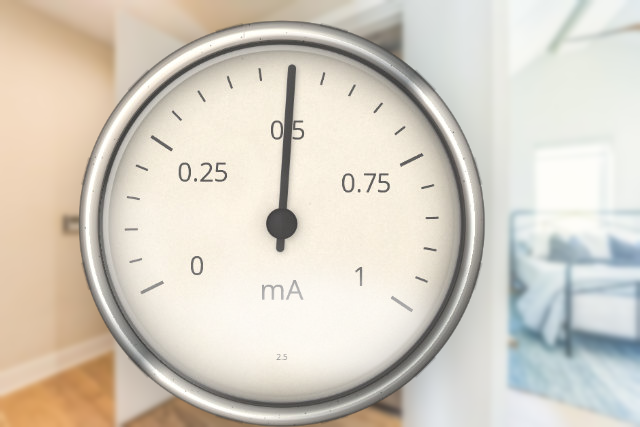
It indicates mA 0.5
